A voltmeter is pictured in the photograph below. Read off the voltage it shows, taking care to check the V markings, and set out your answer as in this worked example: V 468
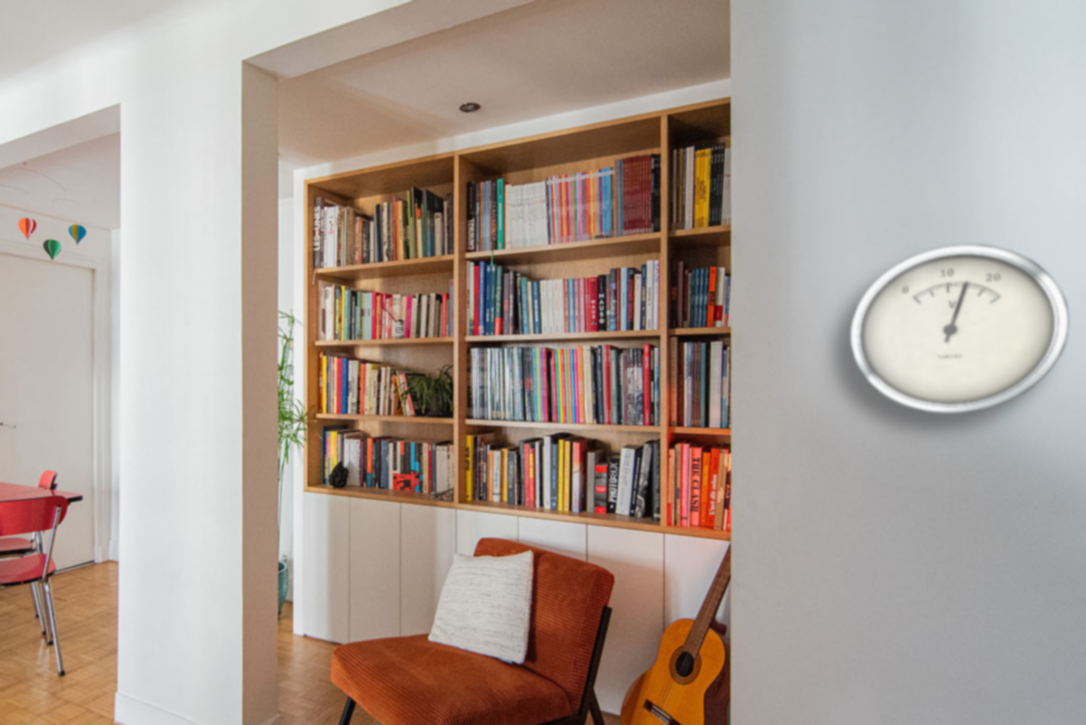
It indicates V 15
